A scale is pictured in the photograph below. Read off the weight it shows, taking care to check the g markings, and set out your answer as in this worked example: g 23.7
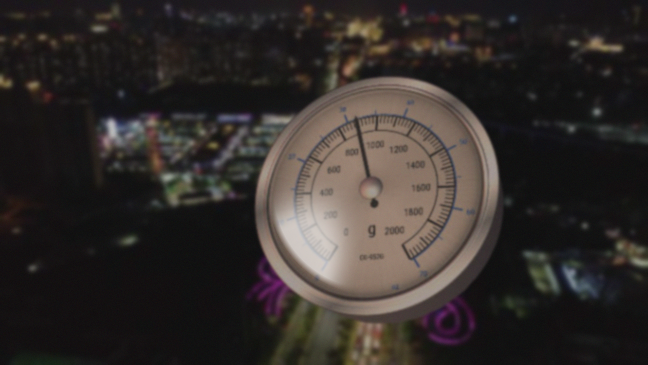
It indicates g 900
